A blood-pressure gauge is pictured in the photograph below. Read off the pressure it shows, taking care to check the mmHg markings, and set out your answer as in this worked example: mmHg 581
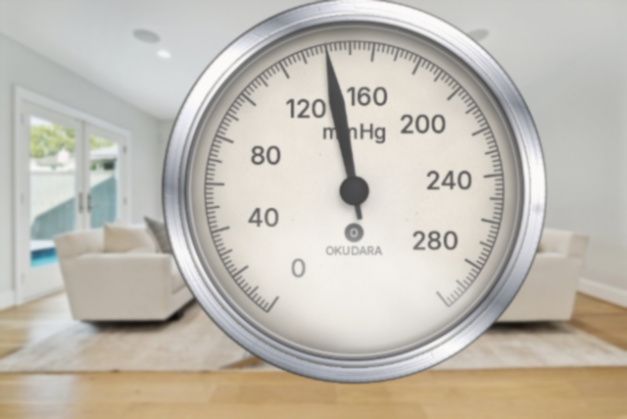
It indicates mmHg 140
